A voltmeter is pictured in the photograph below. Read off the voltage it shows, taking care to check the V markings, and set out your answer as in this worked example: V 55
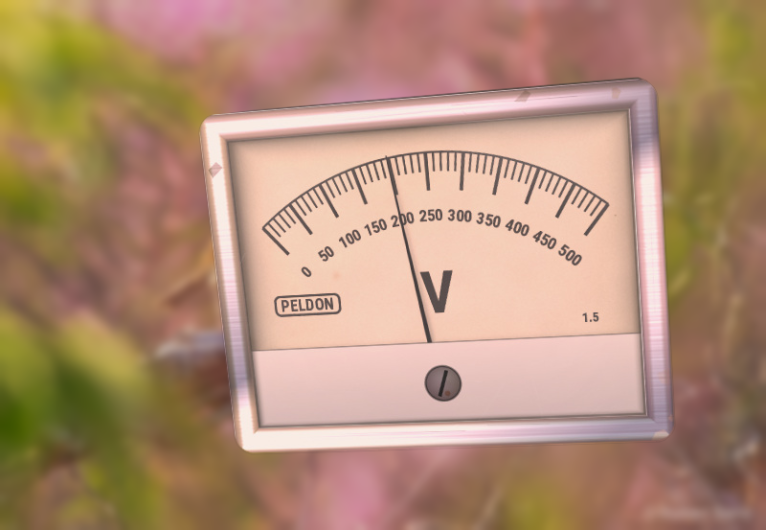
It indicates V 200
